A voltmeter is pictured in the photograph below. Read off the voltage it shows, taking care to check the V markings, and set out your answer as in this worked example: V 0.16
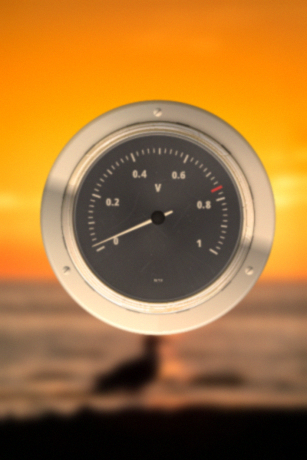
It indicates V 0.02
